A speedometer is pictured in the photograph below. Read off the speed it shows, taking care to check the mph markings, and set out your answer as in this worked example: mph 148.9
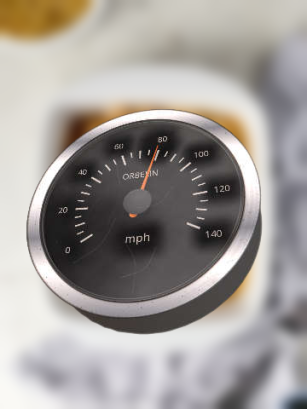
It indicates mph 80
